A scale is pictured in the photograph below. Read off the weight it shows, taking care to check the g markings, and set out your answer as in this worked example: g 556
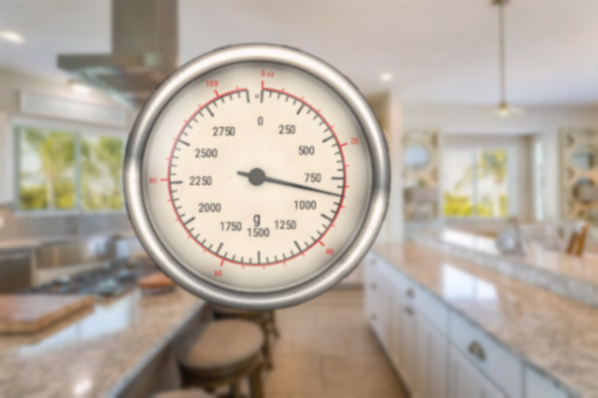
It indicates g 850
